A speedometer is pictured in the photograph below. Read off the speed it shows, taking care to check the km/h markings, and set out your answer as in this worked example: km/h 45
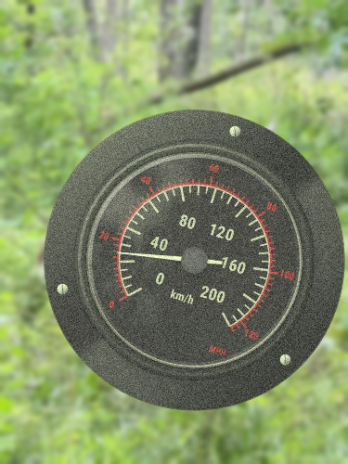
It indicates km/h 25
